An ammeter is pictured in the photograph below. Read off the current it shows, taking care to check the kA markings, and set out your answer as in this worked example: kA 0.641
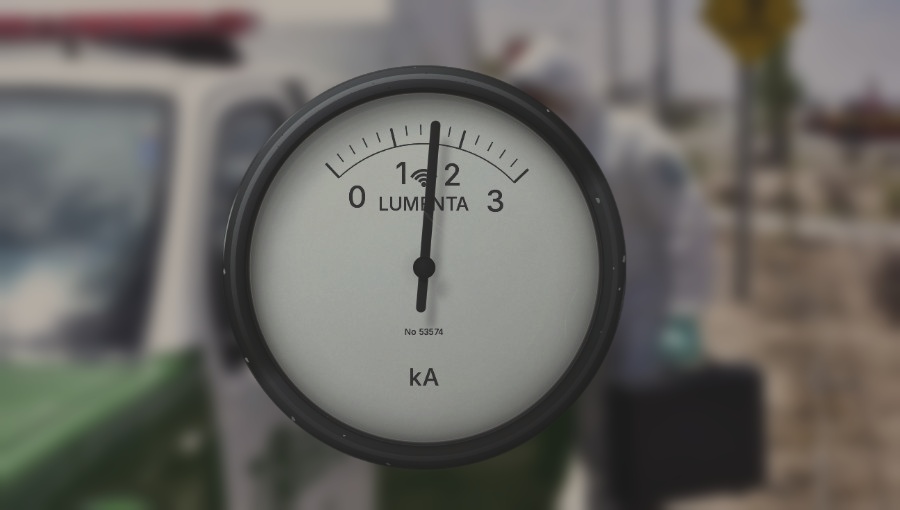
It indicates kA 1.6
